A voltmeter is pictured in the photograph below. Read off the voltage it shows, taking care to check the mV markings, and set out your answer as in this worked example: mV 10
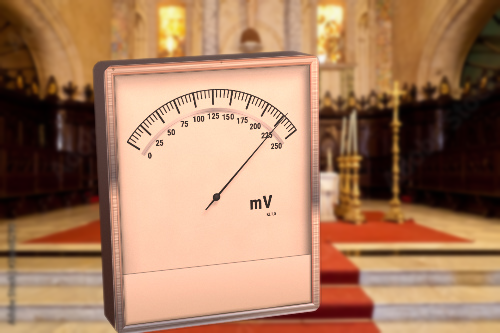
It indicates mV 225
